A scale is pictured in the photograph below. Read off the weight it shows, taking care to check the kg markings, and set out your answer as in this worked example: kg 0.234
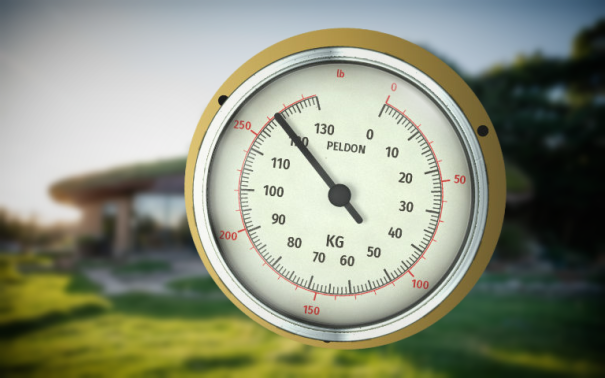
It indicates kg 120
